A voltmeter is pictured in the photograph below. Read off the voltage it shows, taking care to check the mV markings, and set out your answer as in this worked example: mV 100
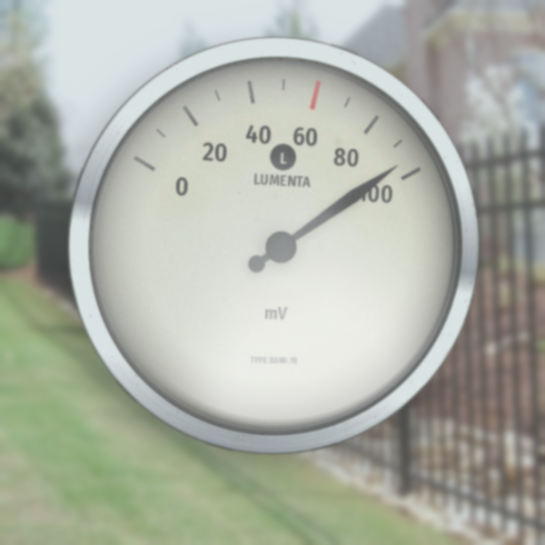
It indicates mV 95
